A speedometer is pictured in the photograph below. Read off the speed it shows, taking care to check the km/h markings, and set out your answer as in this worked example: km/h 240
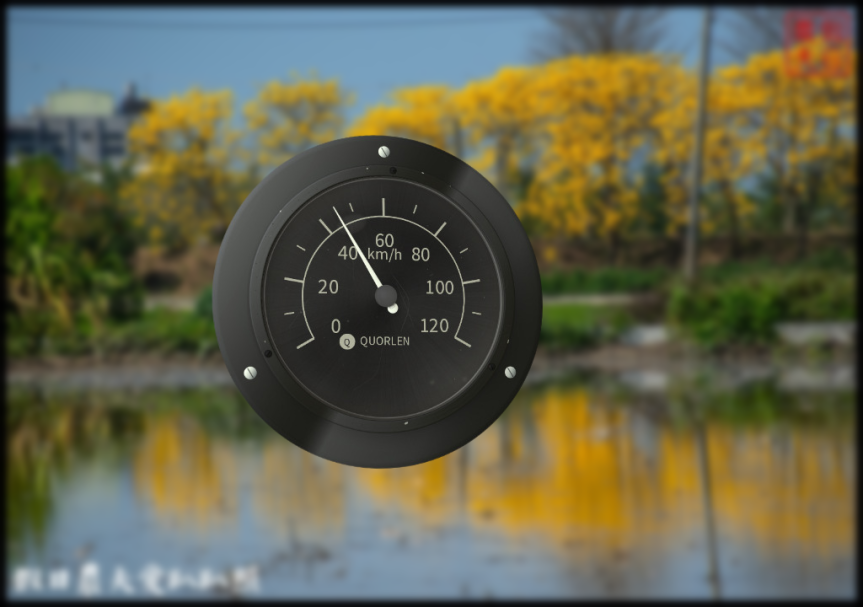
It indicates km/h 45
